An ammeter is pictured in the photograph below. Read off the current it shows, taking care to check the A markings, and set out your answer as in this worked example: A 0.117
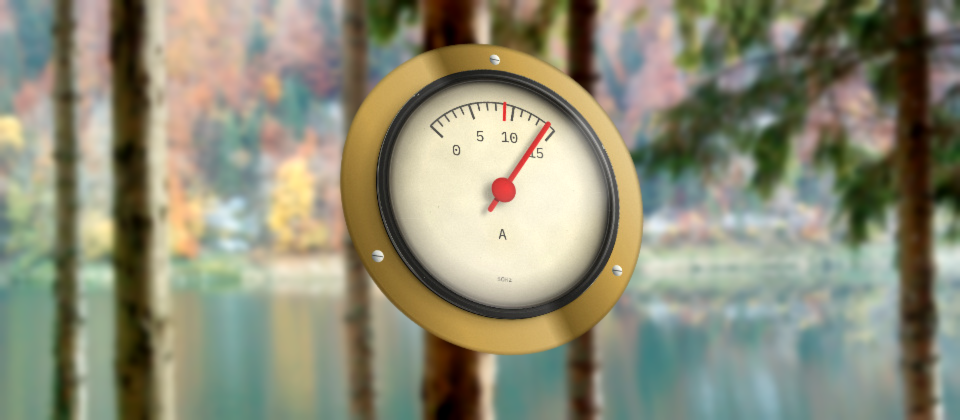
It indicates A 14
